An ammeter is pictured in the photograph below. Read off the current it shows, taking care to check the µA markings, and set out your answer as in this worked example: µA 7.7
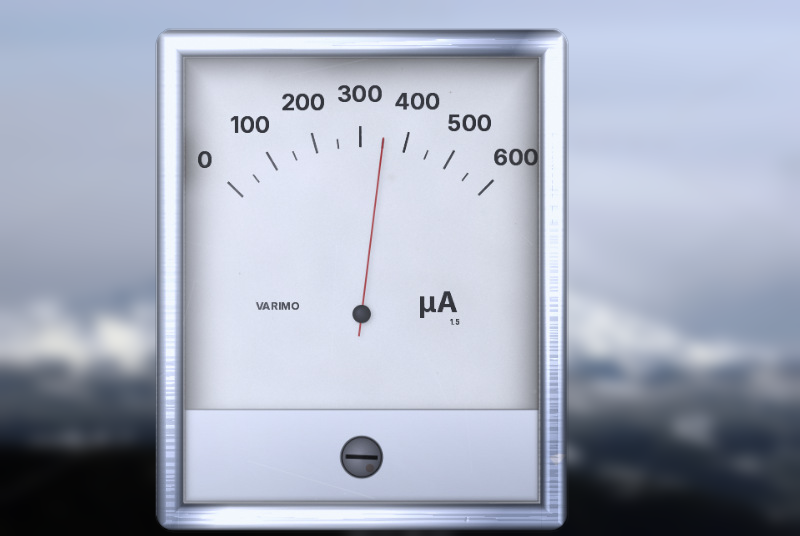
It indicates µA 350
